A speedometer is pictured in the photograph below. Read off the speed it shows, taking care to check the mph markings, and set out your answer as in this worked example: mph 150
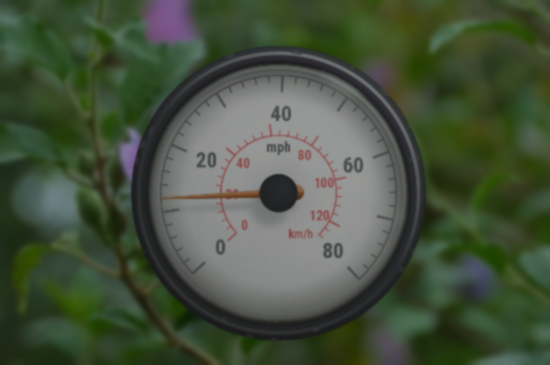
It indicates mph 12
